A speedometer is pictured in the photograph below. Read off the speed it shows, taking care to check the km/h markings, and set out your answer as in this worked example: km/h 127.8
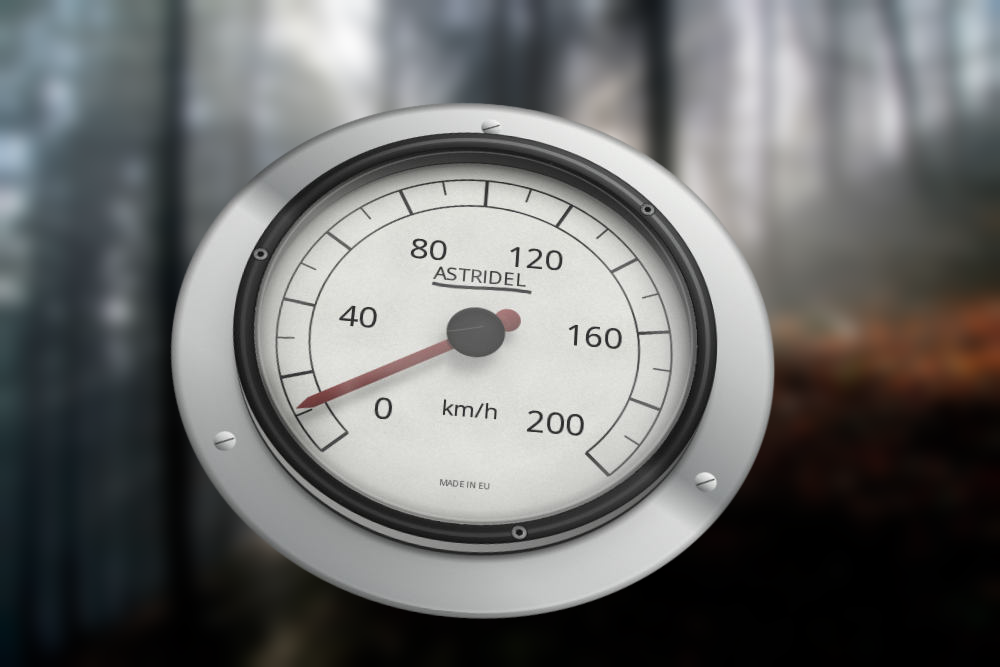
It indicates km/h 10
